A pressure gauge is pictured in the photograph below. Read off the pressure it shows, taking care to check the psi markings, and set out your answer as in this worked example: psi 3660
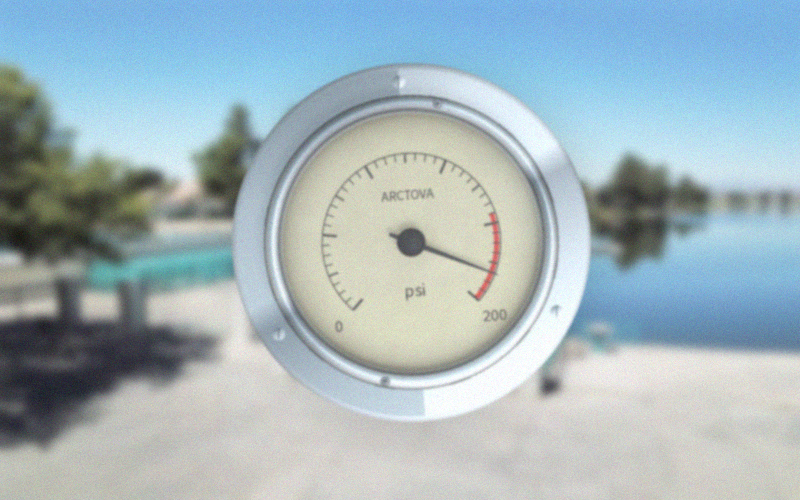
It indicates psi 185
